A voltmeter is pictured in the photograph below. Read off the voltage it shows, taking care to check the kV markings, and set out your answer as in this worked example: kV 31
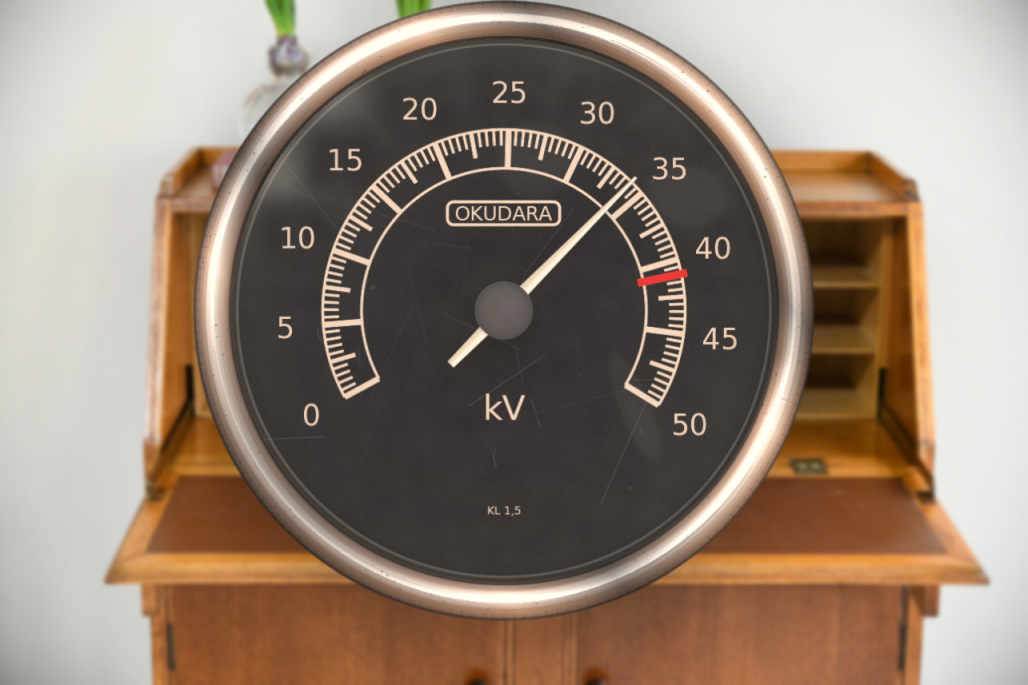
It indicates kV 34
